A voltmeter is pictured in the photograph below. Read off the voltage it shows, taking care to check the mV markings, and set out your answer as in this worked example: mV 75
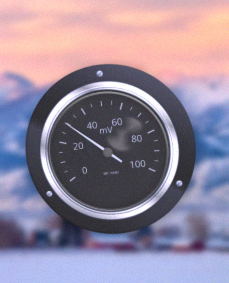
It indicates mV 30
